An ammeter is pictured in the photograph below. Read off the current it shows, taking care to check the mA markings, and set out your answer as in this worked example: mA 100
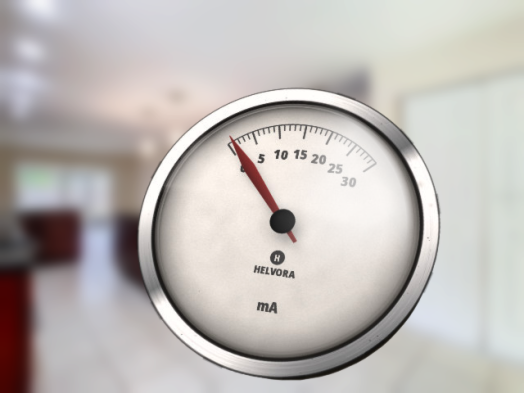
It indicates mA 1
